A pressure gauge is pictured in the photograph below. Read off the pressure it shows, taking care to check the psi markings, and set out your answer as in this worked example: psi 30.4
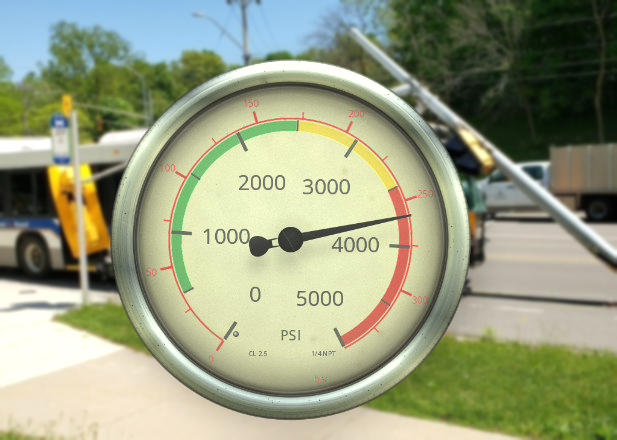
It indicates psi 3750
